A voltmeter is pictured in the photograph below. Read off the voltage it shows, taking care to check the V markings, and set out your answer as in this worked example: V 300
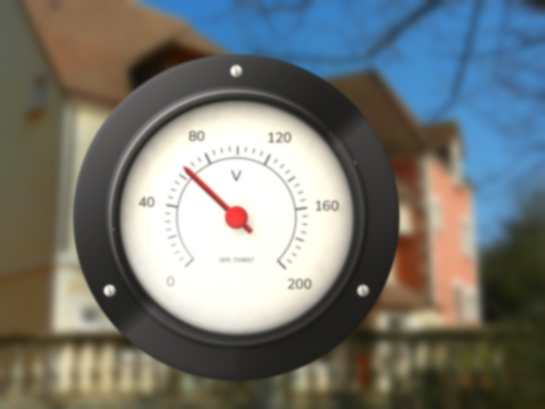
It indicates V 65
